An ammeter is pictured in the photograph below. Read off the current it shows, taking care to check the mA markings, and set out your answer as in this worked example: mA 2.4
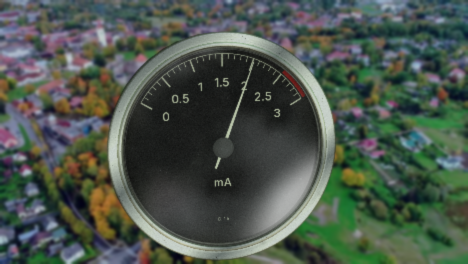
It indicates mA 2
